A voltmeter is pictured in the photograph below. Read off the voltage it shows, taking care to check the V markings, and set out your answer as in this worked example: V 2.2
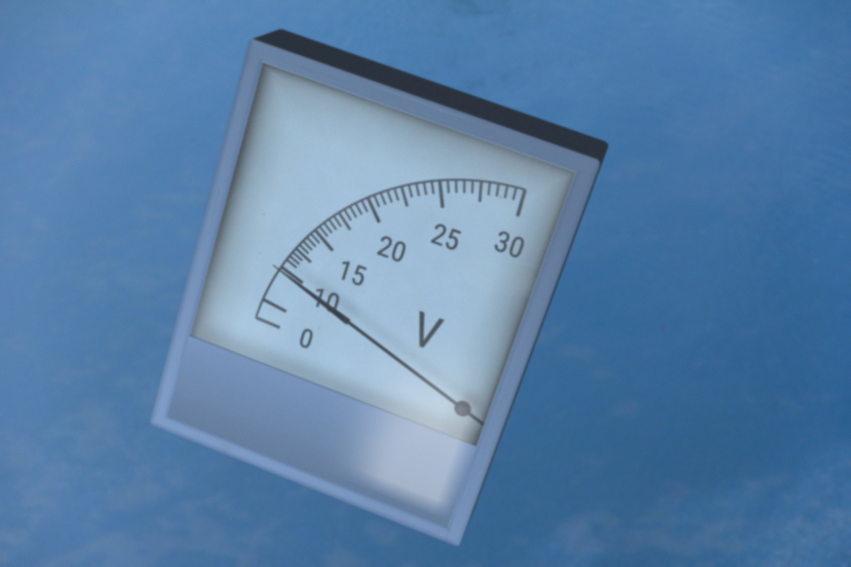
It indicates V 10
